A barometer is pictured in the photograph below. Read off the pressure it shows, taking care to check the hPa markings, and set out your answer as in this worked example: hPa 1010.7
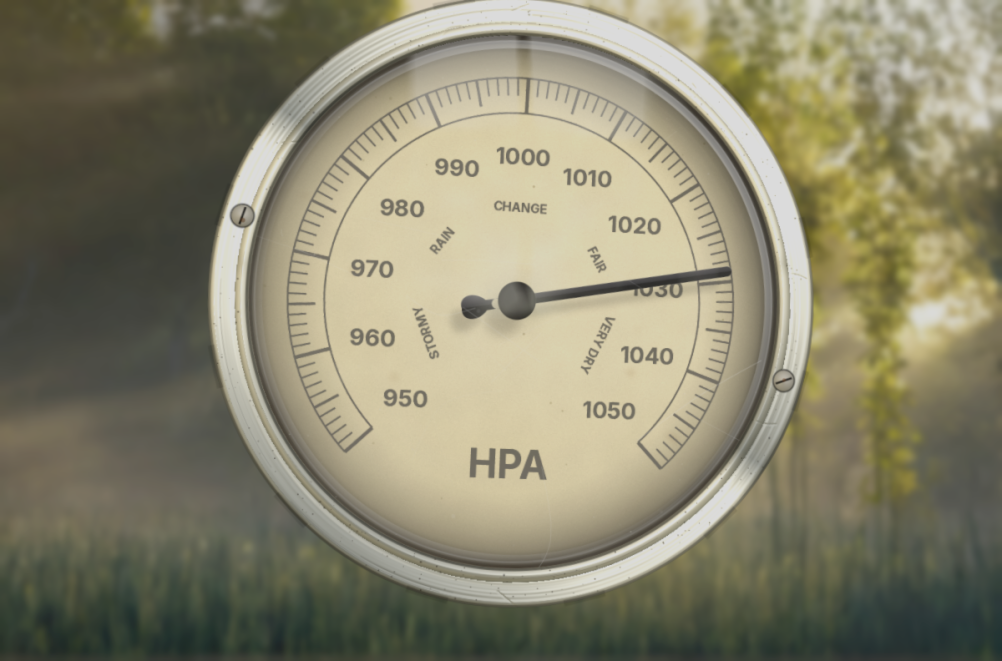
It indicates hPa 1029
